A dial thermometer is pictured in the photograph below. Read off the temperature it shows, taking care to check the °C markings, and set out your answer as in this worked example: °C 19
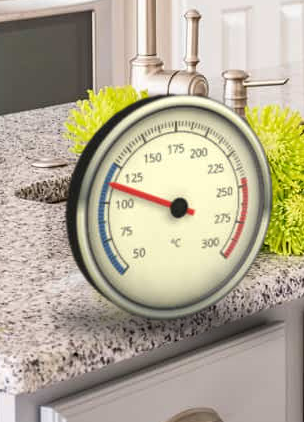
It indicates °C 112.5
